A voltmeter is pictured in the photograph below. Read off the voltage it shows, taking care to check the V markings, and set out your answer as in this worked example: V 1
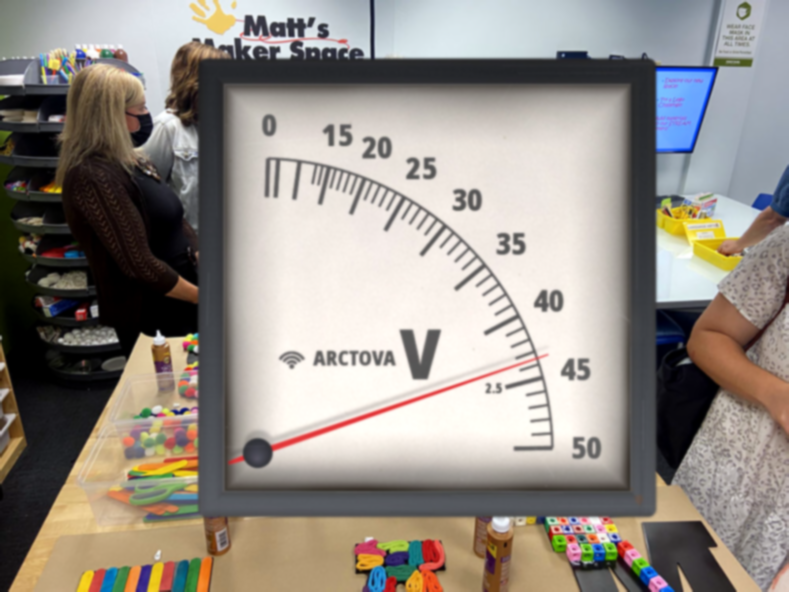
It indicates V 43.5
